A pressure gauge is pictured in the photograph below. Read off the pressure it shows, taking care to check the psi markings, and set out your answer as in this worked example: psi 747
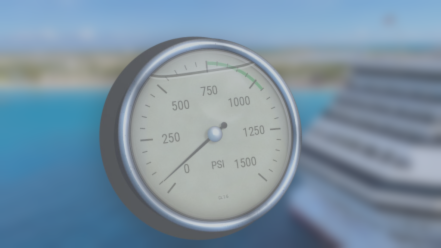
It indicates psi 50
